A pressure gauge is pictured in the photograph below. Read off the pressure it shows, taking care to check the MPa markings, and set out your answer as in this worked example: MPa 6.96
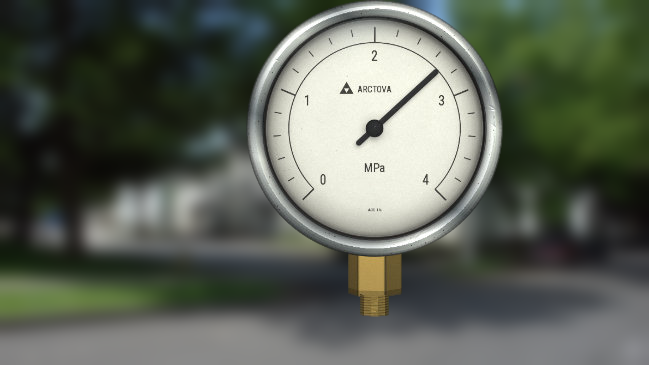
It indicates MPa 2.7
